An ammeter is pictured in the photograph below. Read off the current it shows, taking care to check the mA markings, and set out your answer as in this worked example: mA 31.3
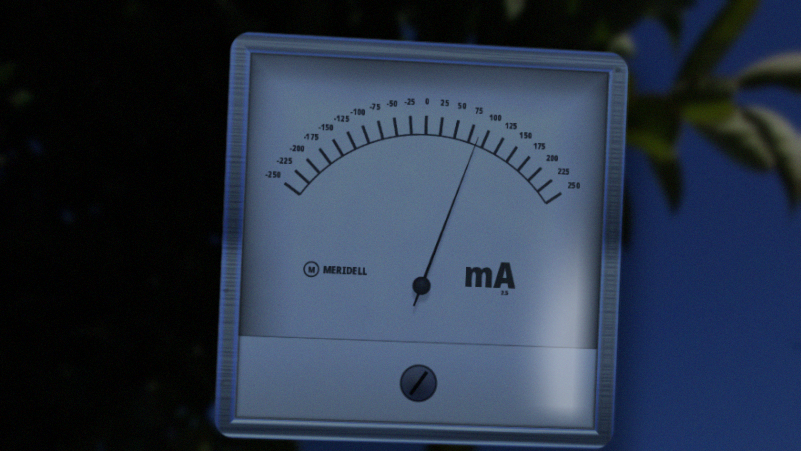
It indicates mA 87.5
